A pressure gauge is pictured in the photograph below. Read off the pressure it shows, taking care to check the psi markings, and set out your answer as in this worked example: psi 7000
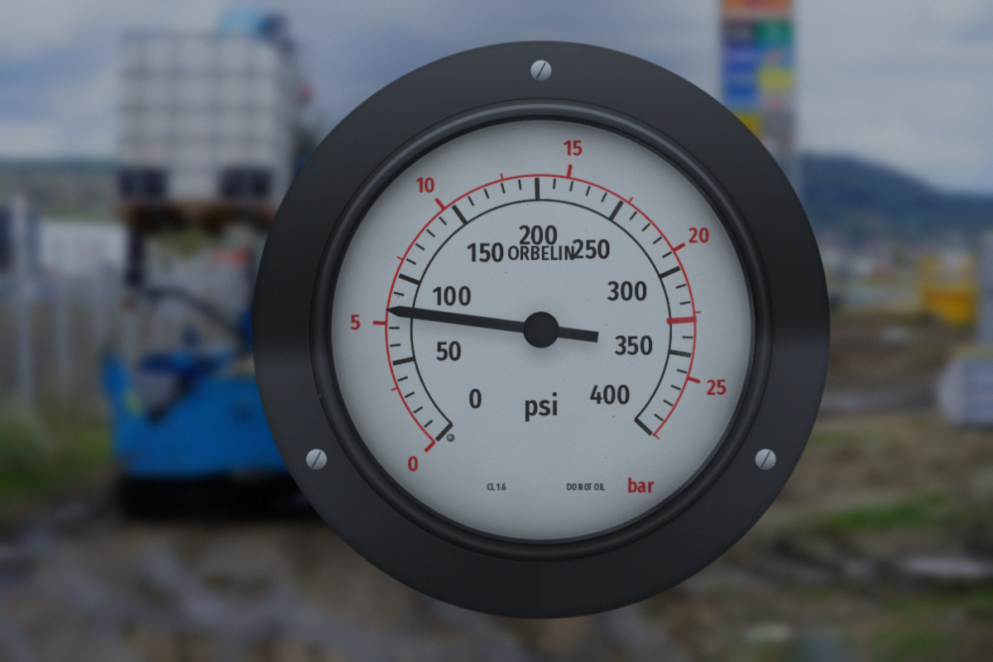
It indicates psi 80
